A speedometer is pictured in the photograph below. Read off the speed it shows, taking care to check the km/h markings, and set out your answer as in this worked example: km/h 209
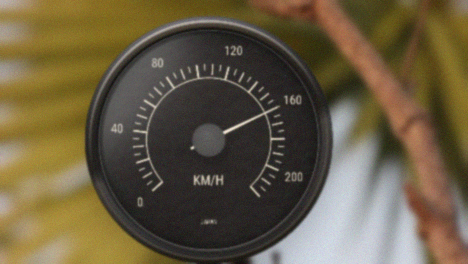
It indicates km/h 160
